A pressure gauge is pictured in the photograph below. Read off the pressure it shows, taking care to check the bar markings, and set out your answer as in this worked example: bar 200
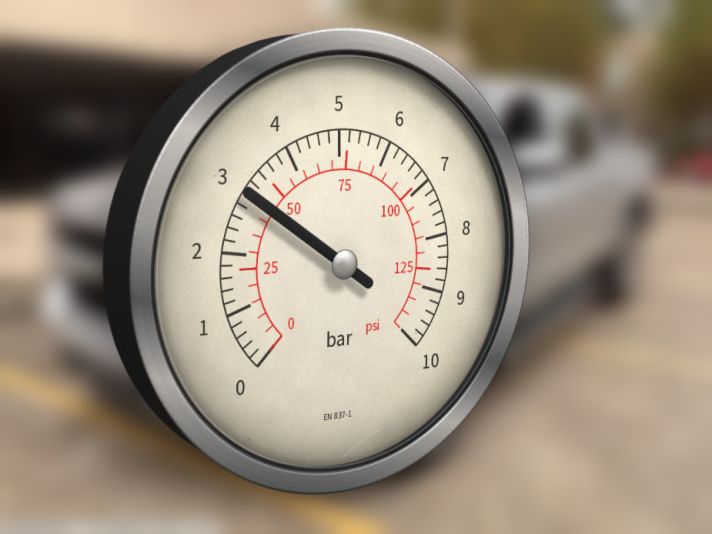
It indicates bar 3
